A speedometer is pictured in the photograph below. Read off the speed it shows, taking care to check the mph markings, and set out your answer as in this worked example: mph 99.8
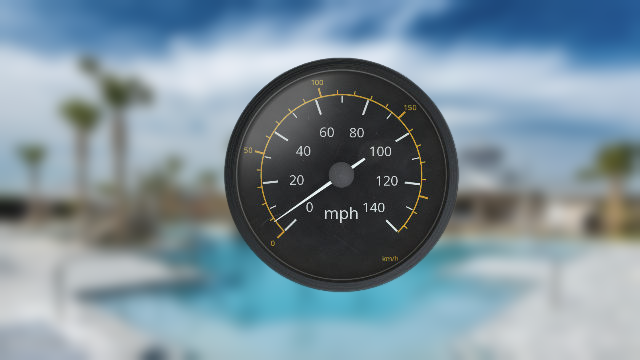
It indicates mph 5
